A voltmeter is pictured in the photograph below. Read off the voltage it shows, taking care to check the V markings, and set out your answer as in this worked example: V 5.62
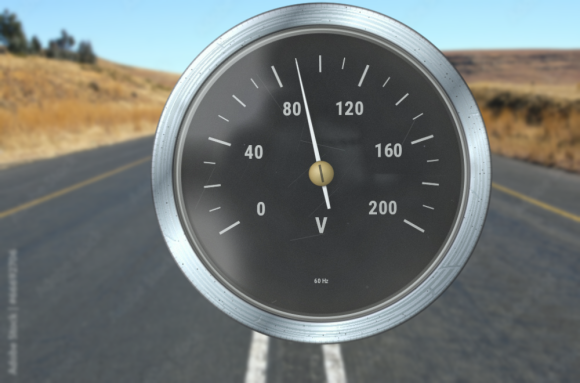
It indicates V 90
